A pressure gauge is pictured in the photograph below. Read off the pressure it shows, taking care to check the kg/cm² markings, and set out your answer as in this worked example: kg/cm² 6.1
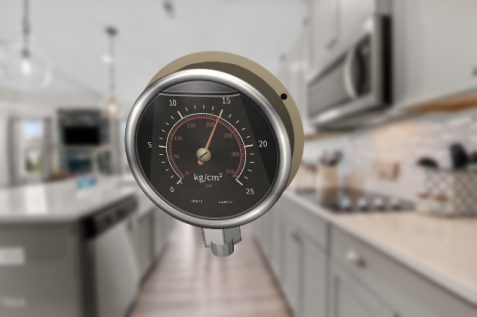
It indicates kg/cm² 15
